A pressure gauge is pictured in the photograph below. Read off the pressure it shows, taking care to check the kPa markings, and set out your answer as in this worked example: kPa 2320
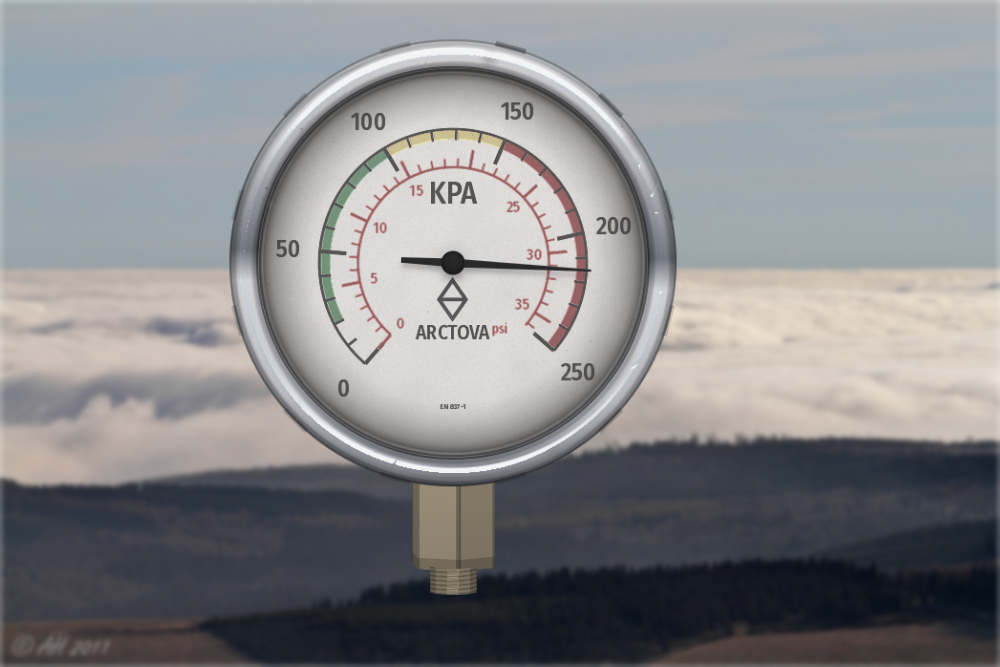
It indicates kPa 215
